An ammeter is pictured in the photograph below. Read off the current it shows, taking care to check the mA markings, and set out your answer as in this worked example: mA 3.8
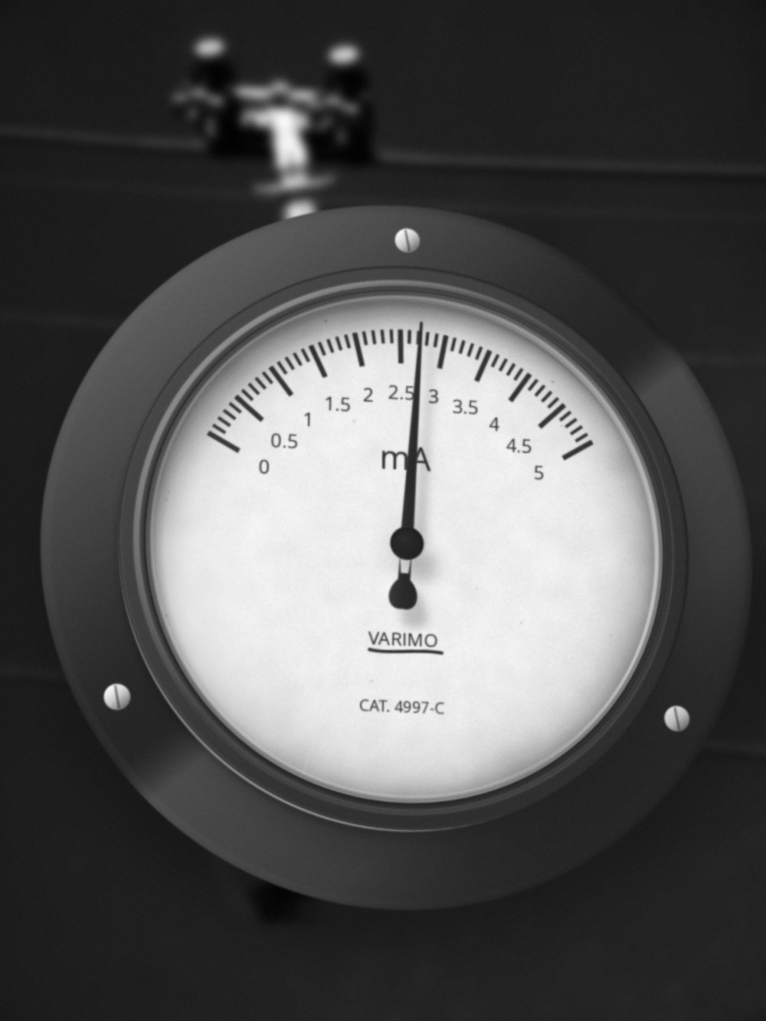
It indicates mA 2.7
